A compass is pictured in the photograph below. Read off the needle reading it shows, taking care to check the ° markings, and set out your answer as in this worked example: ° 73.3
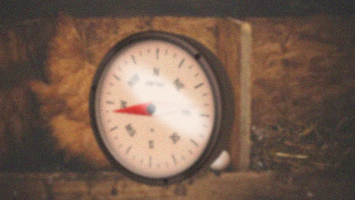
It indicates ° 260
